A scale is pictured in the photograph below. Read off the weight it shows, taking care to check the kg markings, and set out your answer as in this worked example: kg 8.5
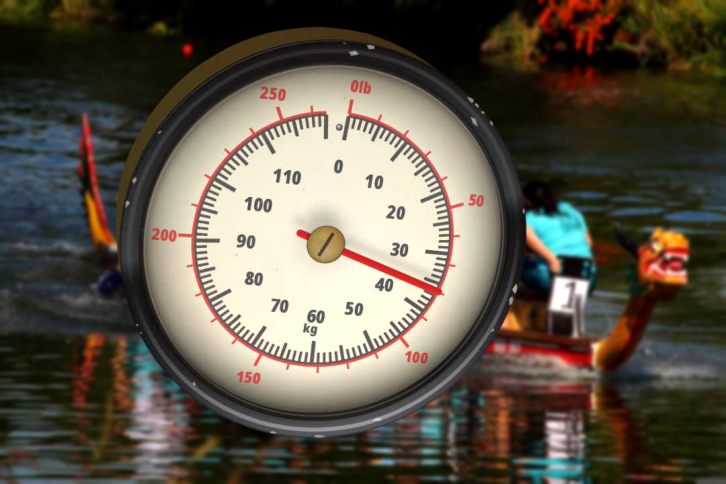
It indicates kg 36
